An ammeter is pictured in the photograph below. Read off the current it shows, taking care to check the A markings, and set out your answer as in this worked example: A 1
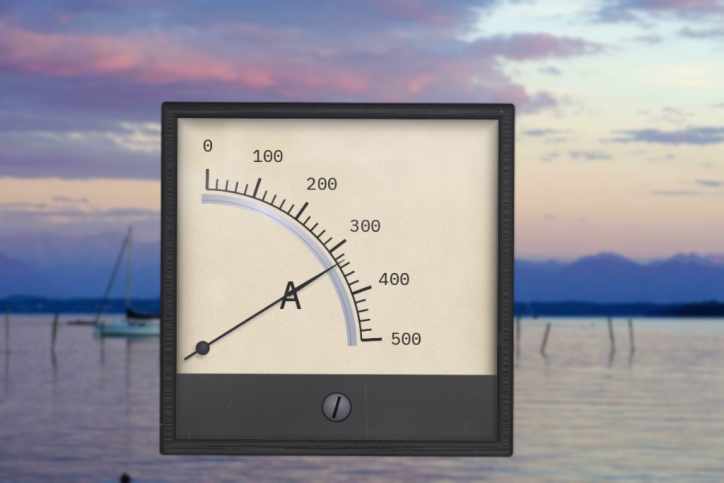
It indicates A 330
